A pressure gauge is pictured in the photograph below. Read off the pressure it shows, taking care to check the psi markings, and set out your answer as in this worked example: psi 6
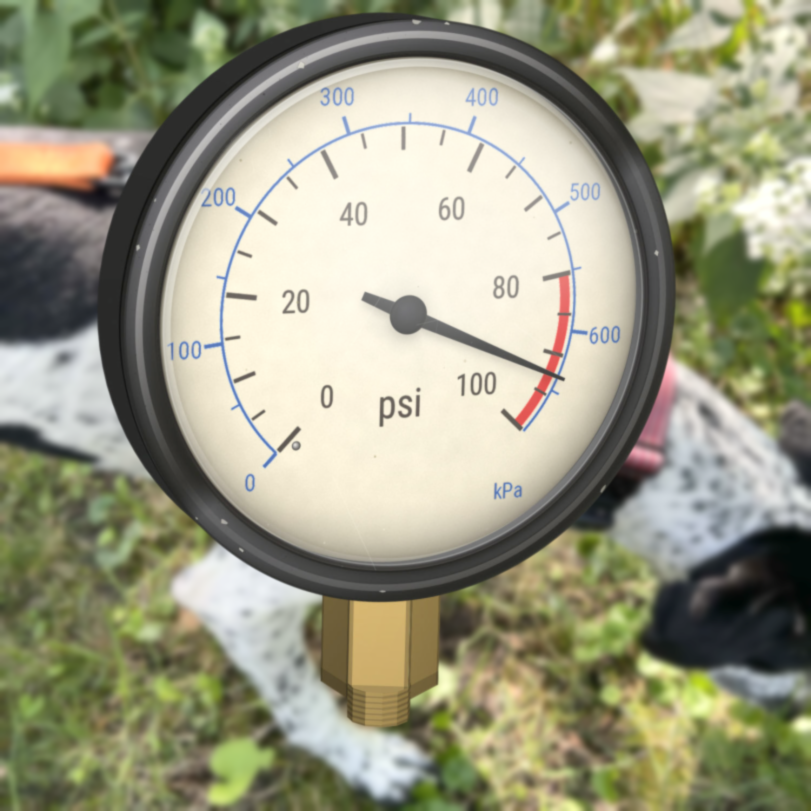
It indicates psi 92.5
